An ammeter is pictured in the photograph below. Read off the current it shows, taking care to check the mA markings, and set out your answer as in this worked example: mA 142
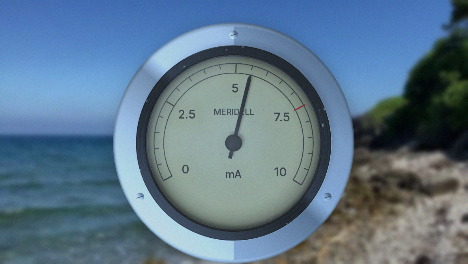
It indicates mA 5.5
